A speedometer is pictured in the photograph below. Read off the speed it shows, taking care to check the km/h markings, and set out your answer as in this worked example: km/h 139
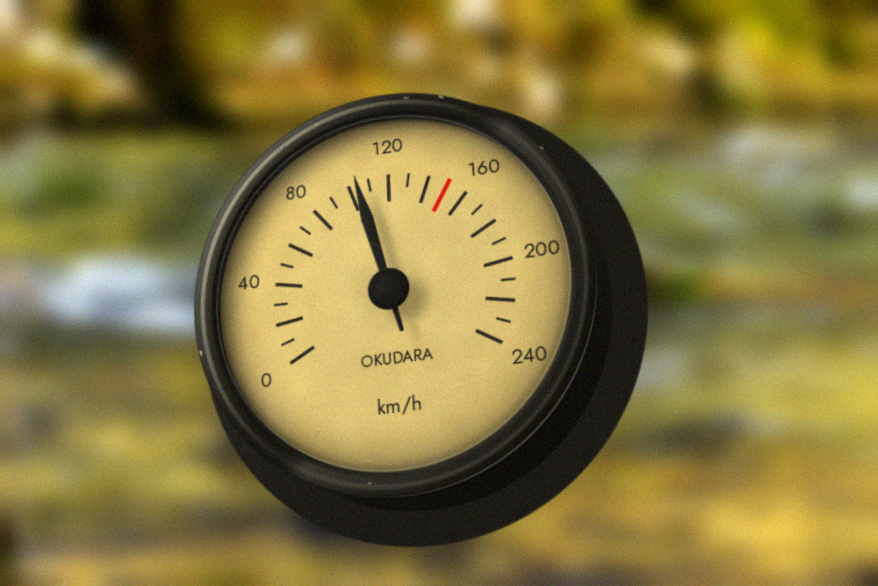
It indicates km/h 105
